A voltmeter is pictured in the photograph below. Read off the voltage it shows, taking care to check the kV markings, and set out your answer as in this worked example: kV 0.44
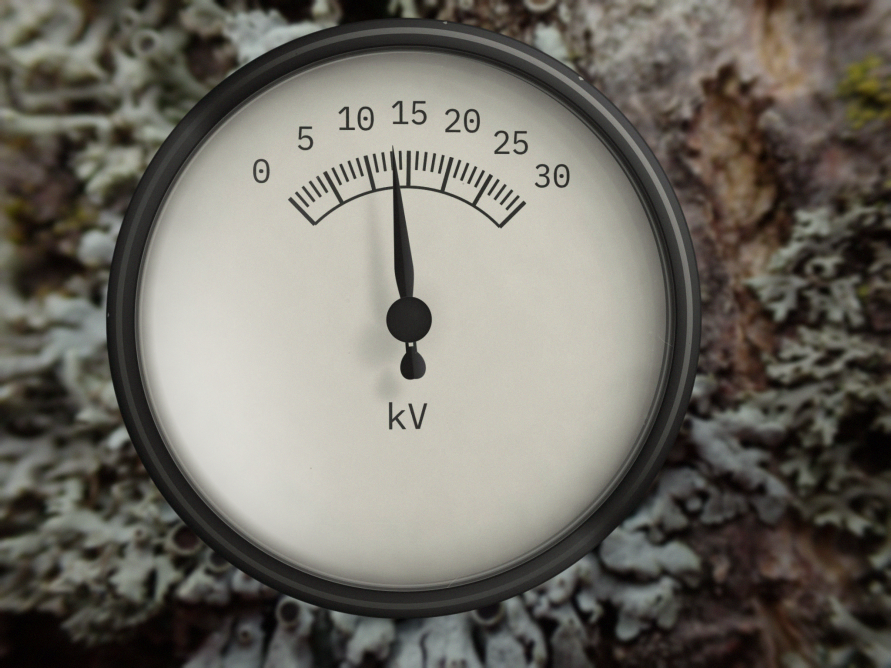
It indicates kV 13
